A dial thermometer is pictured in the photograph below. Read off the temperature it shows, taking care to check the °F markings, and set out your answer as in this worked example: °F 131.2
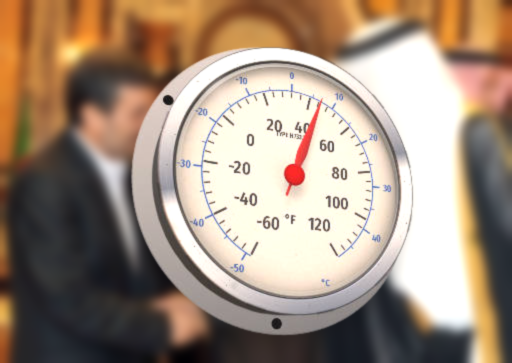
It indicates °F 44
